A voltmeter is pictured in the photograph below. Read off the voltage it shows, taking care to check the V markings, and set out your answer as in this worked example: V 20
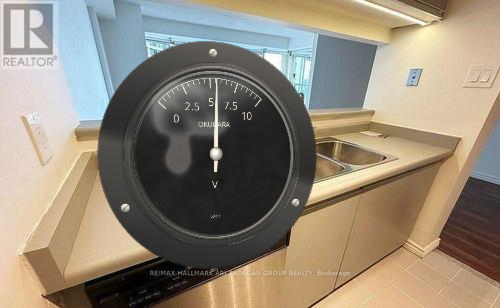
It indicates V 5.5
